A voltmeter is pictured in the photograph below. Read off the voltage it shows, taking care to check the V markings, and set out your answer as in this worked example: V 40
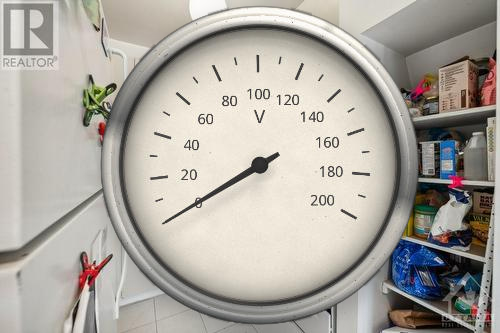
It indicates V 0
